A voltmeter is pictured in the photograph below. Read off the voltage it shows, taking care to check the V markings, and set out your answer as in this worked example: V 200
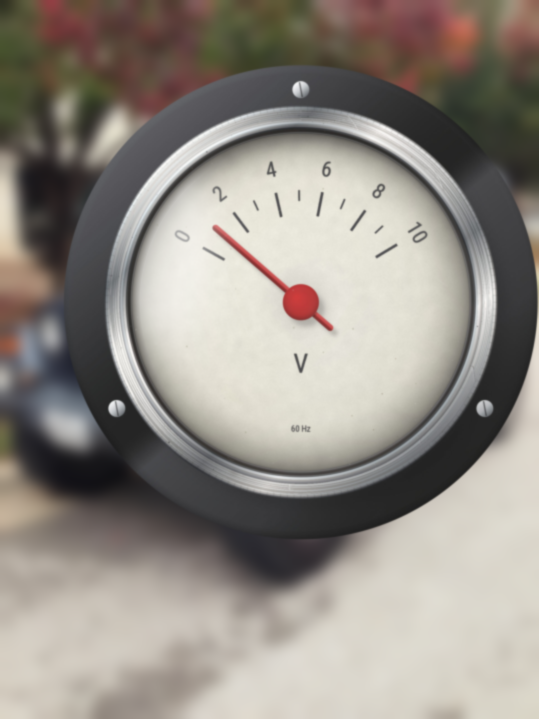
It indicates V 1
